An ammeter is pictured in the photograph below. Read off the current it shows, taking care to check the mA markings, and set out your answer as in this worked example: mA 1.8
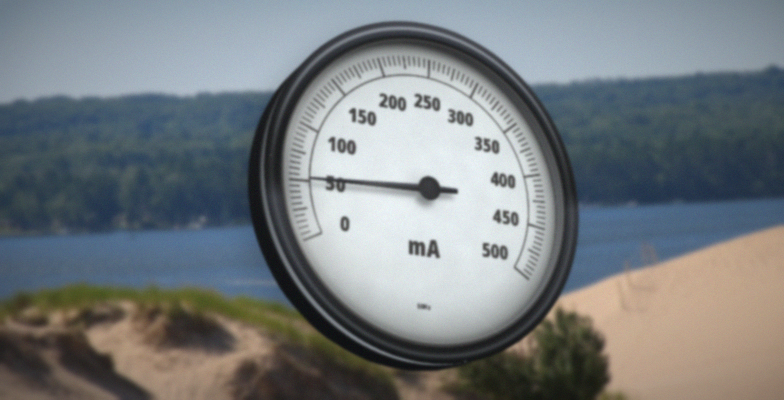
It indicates mA 50
